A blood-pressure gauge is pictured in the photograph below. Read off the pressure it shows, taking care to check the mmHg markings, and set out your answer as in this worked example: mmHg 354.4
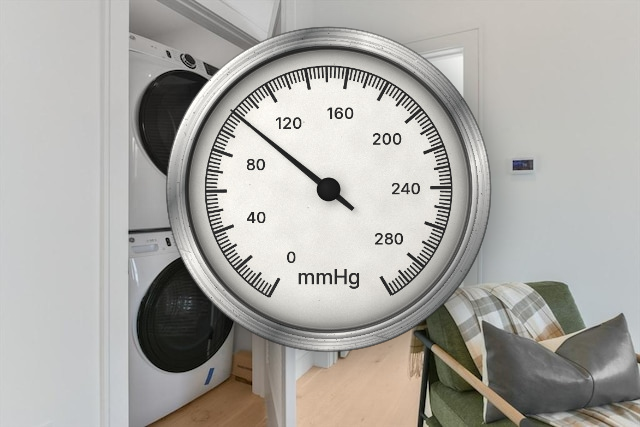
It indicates mmHg 100
